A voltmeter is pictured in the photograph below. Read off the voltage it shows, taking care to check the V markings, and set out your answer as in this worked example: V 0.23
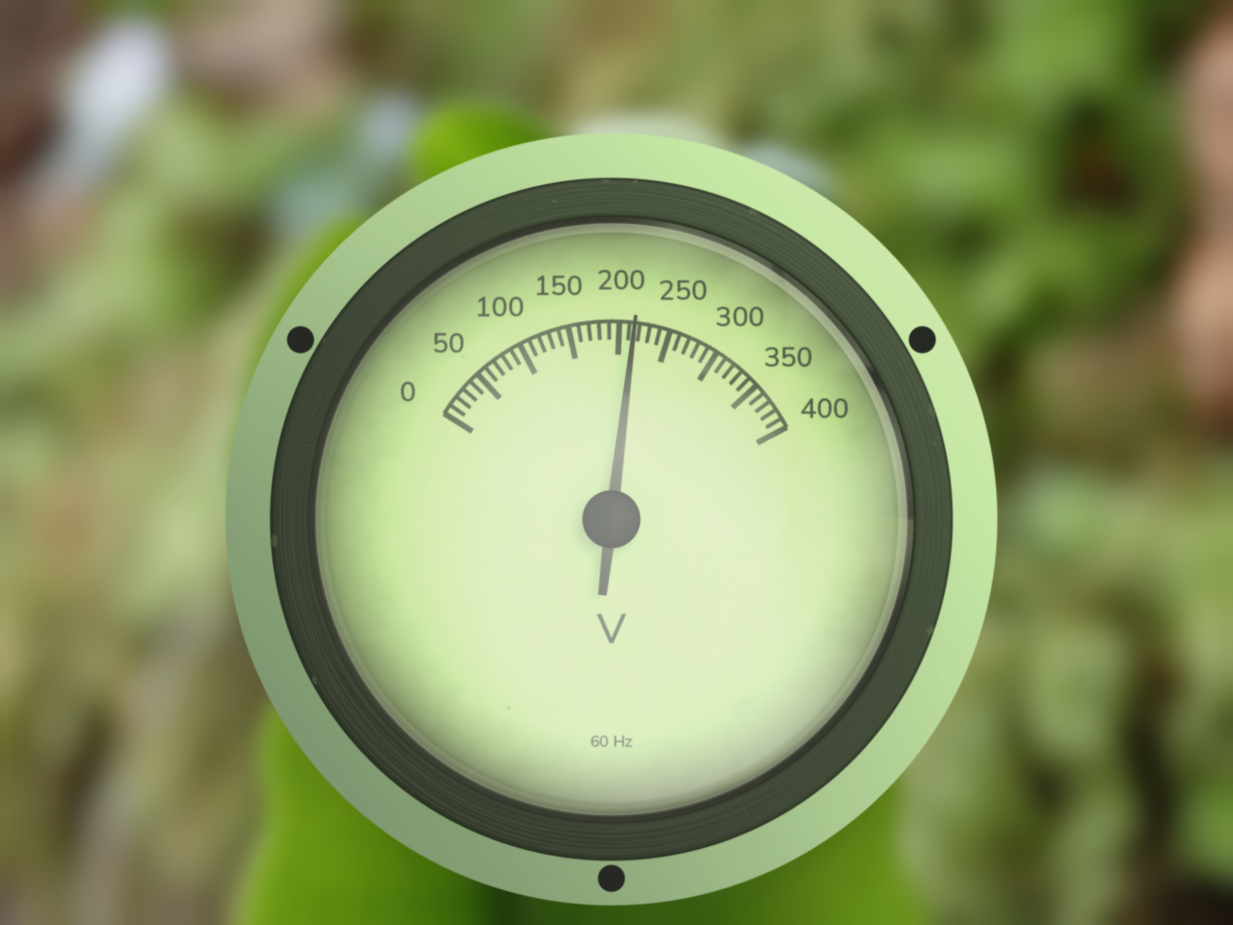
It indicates V 215
